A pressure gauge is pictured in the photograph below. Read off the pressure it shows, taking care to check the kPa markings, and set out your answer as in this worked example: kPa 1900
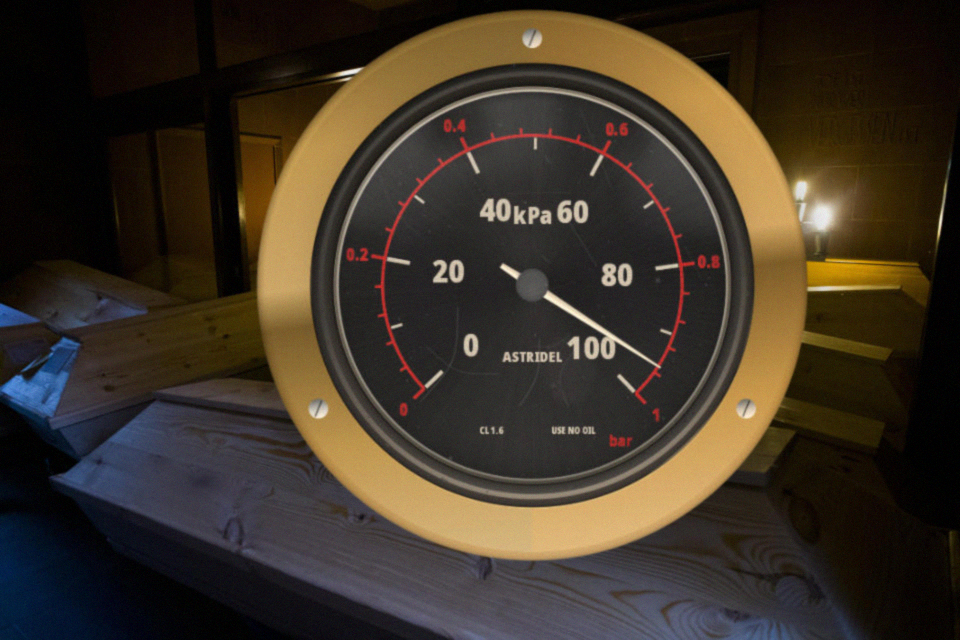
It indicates kPa 95
